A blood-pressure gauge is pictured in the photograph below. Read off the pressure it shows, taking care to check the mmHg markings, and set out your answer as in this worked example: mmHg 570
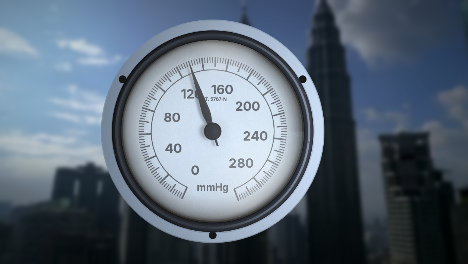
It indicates mmHg 130
